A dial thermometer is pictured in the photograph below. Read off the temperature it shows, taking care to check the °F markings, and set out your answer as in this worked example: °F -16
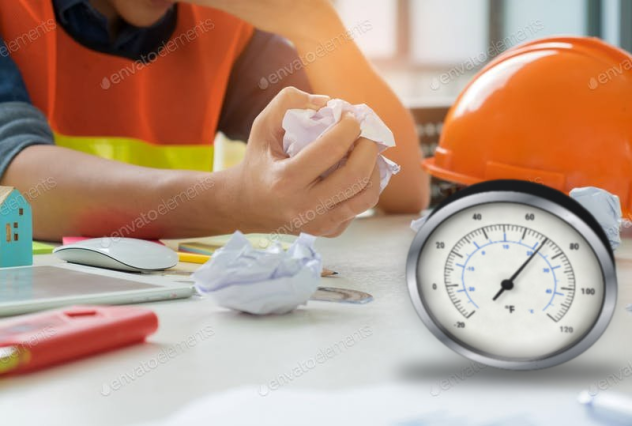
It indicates °F 70
